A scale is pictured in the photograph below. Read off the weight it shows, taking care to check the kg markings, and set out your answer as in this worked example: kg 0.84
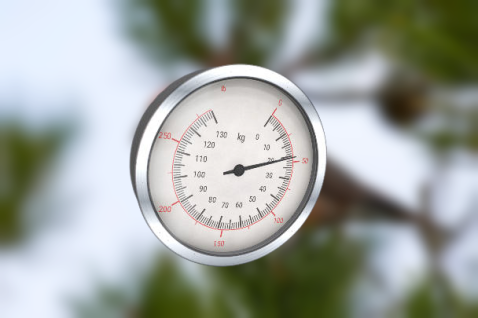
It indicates kg 20
